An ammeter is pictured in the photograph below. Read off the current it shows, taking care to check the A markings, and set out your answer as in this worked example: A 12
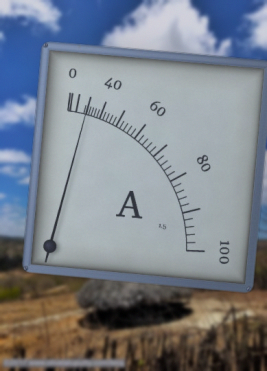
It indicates A 30
